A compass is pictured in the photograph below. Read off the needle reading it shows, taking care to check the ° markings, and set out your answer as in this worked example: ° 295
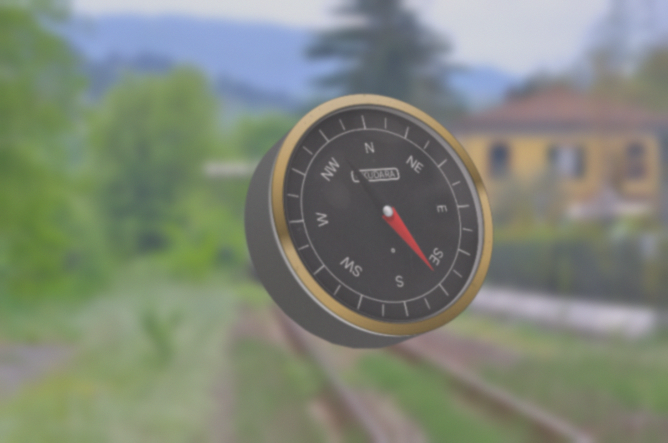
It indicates ° 150
